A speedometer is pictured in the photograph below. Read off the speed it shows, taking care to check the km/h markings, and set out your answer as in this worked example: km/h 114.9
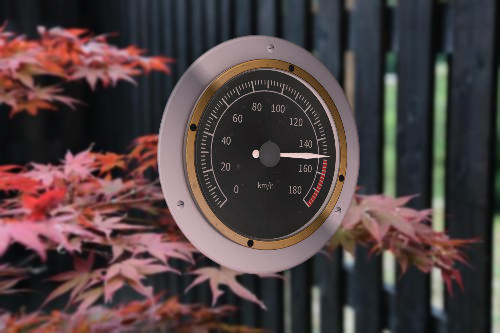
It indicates km/h 150
